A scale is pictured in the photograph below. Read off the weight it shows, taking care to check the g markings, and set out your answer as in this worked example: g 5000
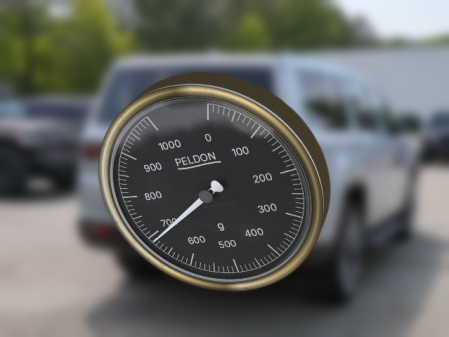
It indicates g 690
